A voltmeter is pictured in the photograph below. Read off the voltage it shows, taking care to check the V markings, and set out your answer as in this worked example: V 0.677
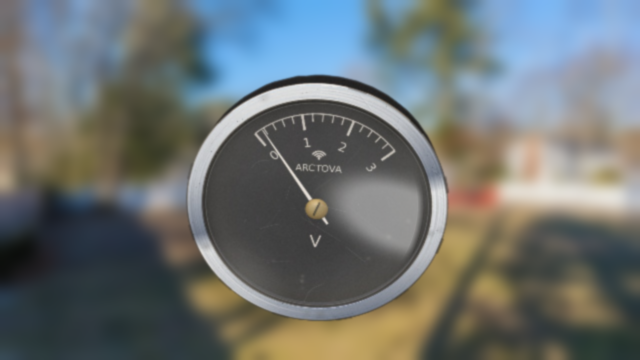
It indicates V 0.2
